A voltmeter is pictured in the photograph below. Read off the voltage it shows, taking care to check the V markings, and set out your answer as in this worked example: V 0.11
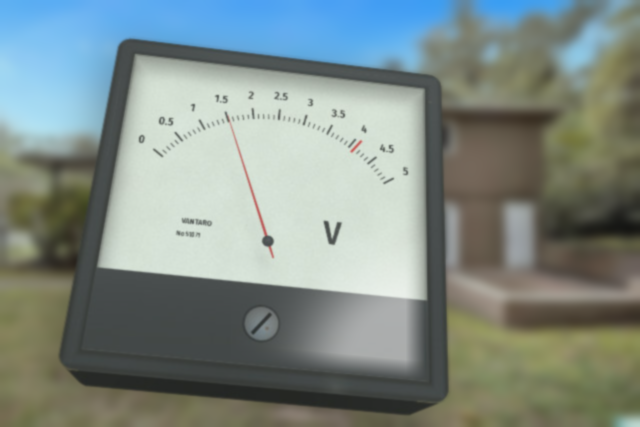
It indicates V 1.5
